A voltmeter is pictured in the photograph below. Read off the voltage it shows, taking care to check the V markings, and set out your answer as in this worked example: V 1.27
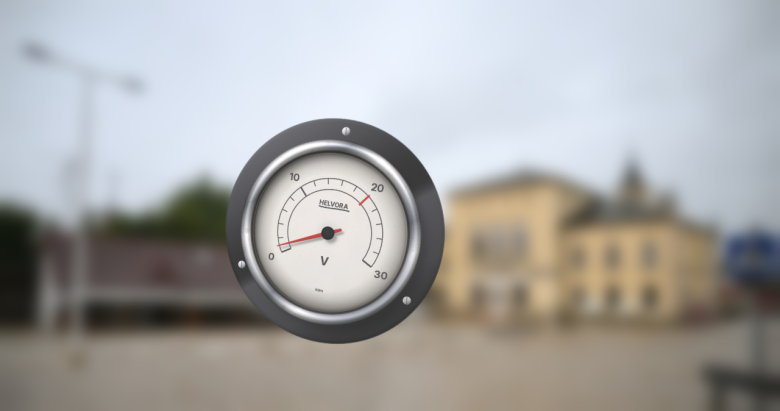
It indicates V 1
